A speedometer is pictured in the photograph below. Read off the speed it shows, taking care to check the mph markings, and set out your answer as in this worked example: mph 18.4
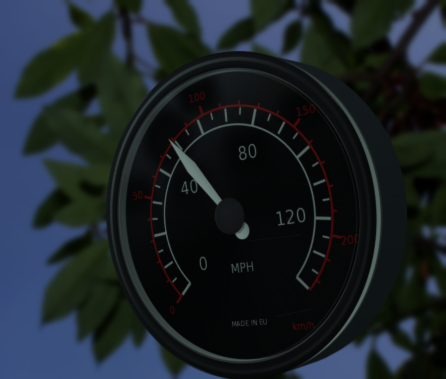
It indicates mph 50
